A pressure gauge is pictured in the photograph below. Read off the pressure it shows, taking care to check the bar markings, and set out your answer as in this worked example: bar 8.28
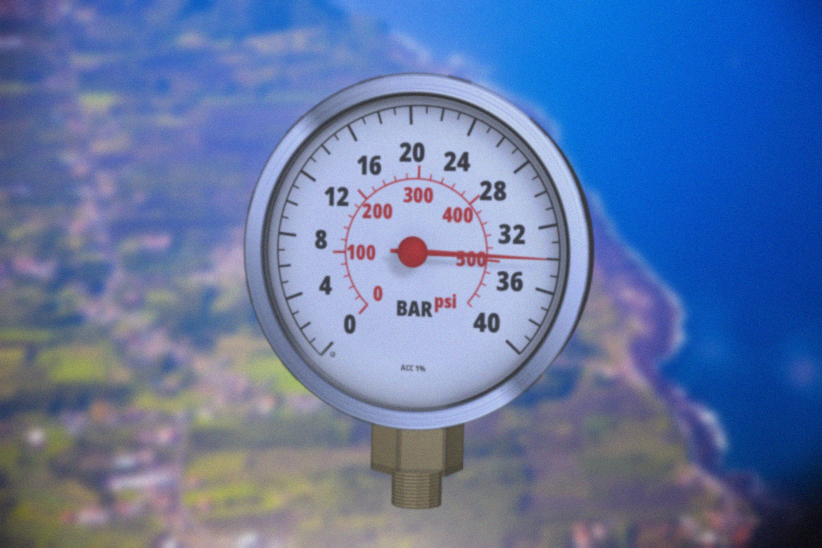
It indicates bar 34
